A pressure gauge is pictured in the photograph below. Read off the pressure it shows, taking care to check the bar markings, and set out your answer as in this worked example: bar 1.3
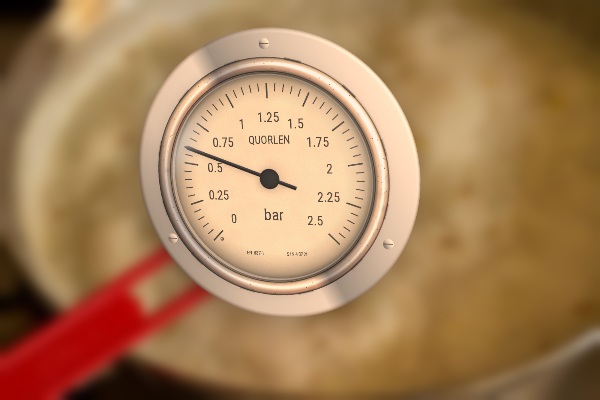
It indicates bar 0.6
